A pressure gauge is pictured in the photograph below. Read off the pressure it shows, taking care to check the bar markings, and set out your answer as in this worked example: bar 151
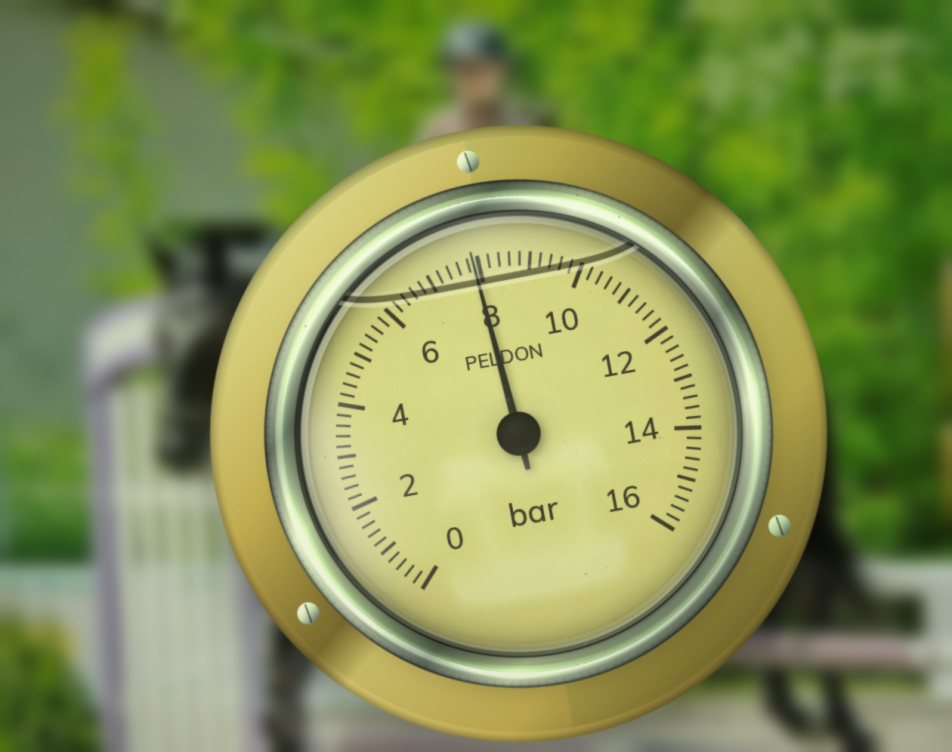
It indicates bar 7.9
